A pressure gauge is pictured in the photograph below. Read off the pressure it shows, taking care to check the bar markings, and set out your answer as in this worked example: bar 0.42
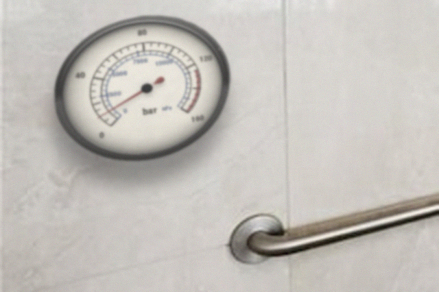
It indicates bar 10
